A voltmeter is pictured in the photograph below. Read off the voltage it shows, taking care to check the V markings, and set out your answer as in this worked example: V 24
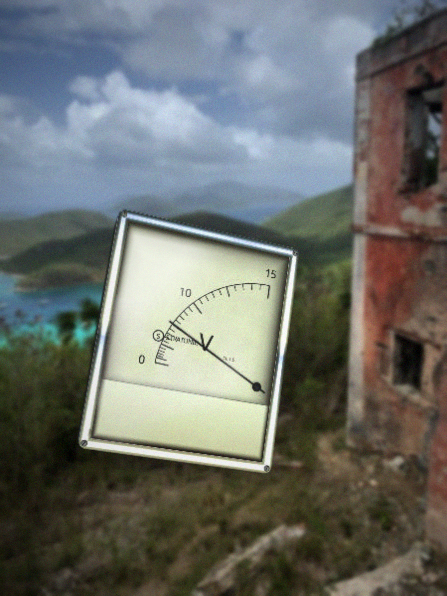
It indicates V 7.5
